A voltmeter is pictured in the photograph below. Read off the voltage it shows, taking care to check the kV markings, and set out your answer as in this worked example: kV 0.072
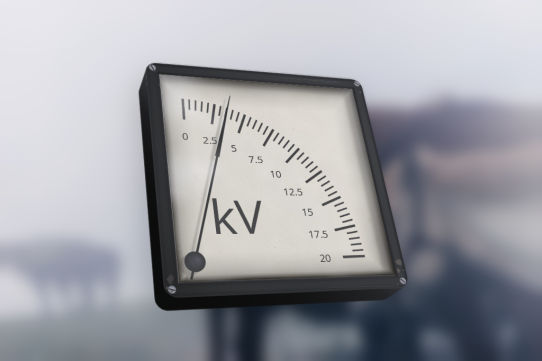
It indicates kV 3.5
